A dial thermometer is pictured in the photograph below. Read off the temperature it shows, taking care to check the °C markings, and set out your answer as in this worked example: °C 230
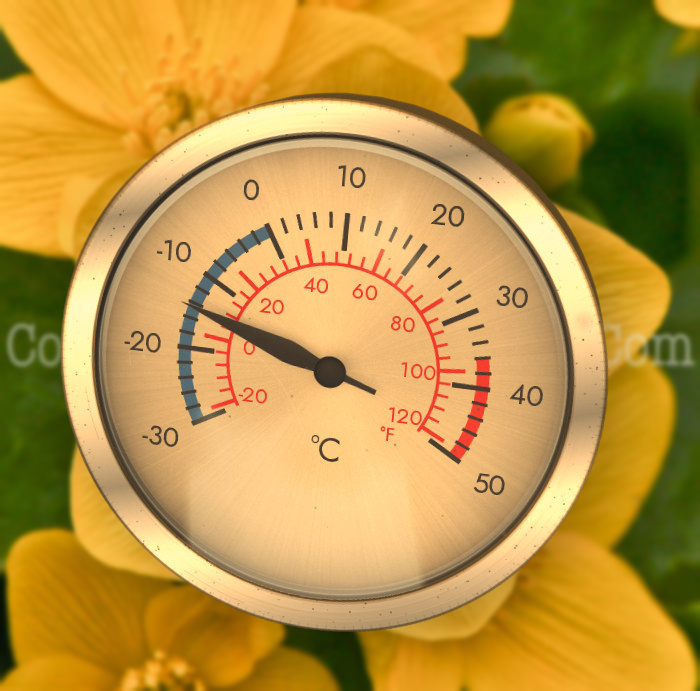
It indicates °C -14
